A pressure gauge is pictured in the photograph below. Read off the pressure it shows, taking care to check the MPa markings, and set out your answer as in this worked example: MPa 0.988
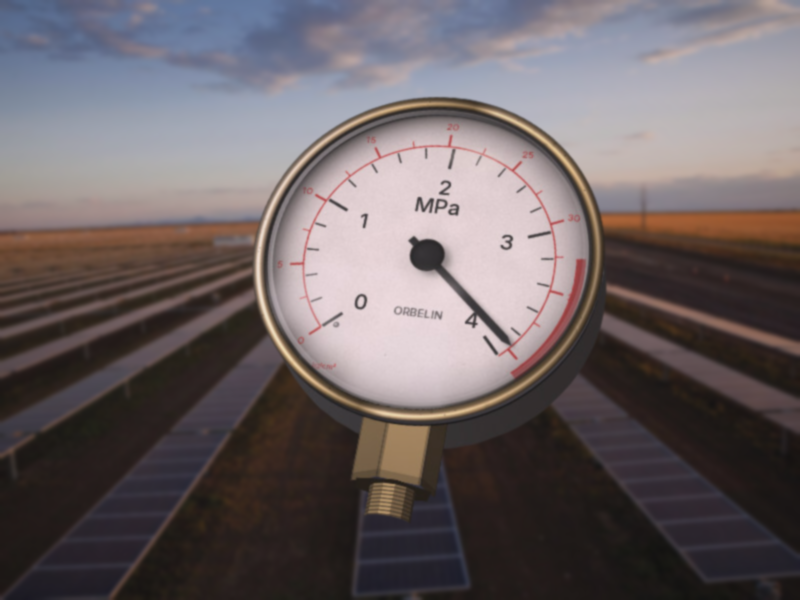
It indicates MPa 3.9
